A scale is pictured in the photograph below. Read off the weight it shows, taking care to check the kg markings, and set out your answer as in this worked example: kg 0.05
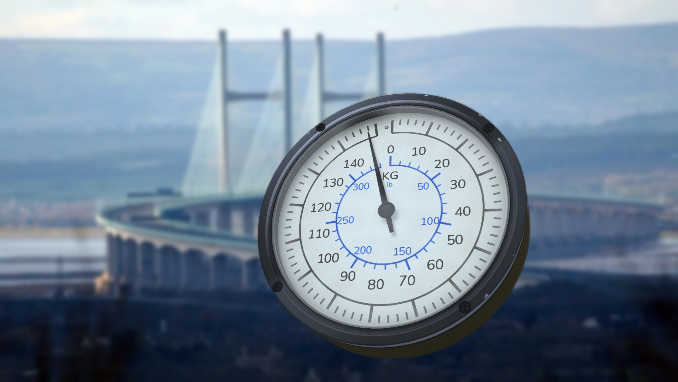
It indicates kg 148
